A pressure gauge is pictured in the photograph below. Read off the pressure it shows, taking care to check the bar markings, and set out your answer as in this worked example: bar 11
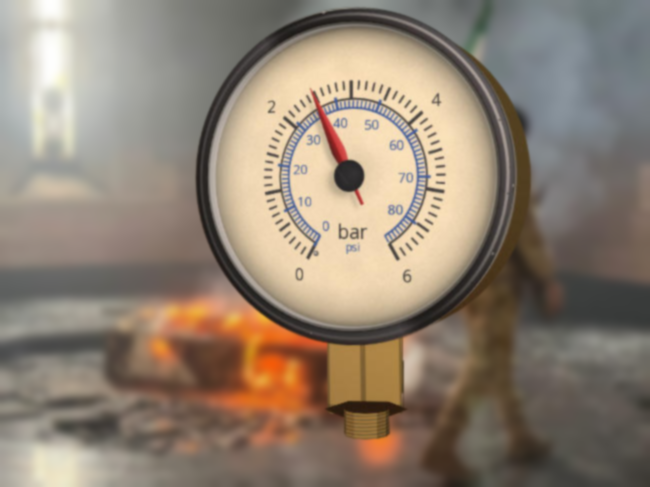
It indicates bar 2.5
